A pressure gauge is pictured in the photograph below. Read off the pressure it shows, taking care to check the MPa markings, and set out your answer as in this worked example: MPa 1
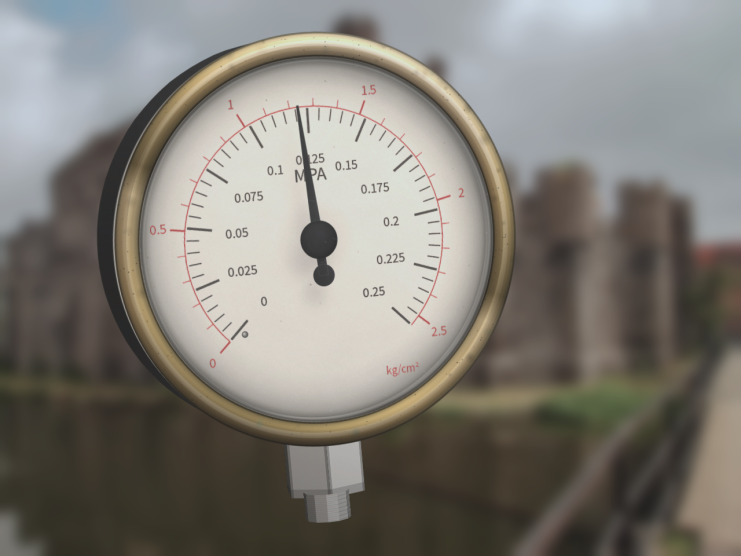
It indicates MPa 0.12
